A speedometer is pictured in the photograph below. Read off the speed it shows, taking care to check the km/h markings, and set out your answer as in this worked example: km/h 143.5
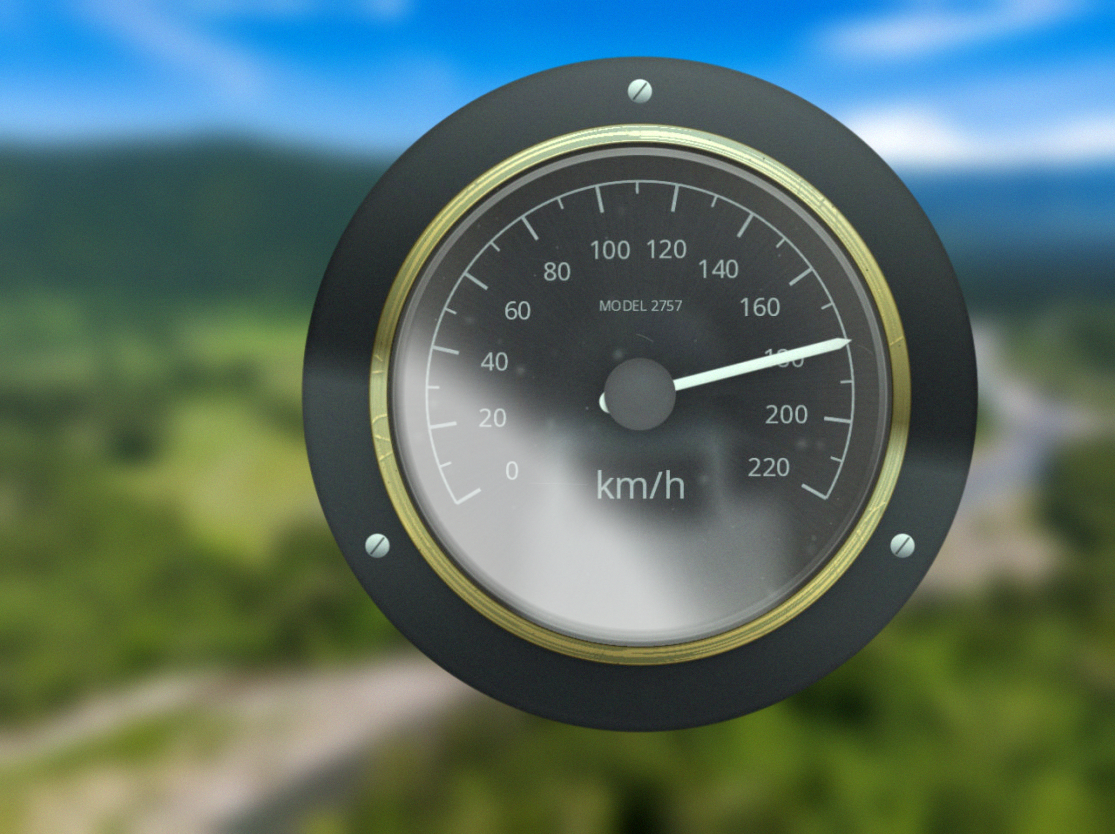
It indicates km/h 180
